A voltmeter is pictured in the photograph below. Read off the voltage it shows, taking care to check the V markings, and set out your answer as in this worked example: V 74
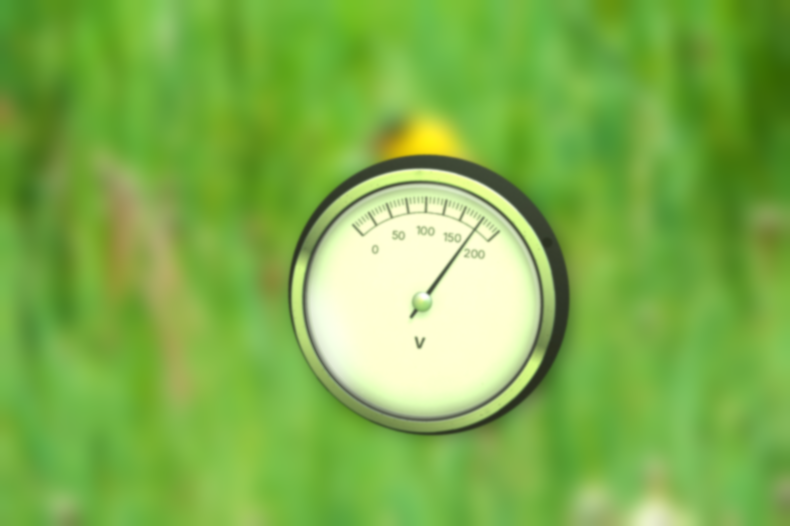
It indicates V 175
